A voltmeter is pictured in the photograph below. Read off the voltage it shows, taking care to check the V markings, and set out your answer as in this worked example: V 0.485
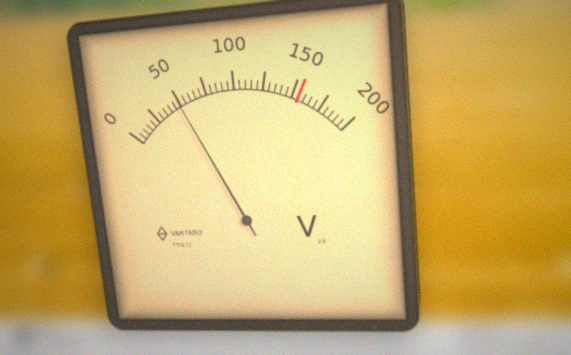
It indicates V 50
